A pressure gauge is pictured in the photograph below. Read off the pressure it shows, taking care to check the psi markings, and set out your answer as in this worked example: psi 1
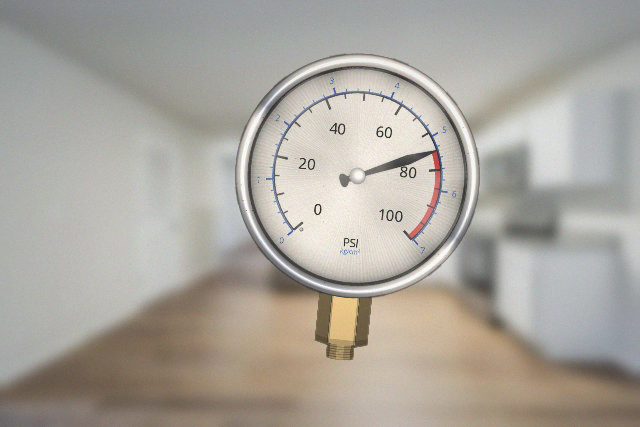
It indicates psi 75
